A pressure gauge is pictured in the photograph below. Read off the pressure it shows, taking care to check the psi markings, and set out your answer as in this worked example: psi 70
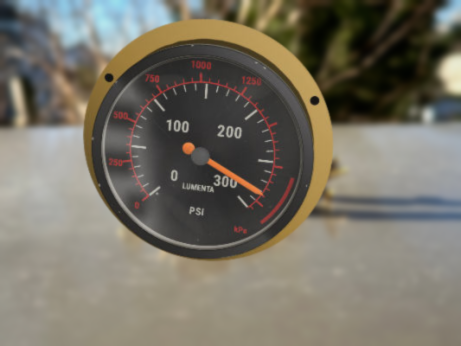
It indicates psi 280
